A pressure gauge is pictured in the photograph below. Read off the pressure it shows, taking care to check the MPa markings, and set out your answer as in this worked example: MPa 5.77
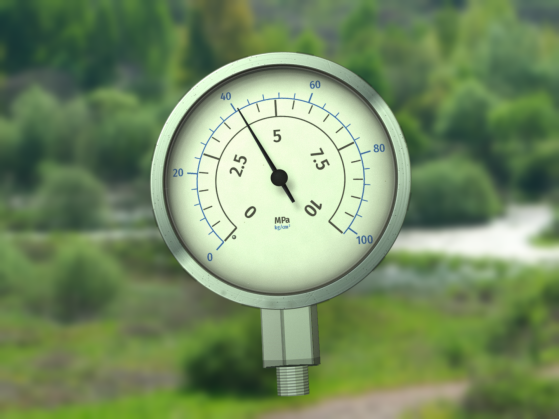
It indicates MPa 4
